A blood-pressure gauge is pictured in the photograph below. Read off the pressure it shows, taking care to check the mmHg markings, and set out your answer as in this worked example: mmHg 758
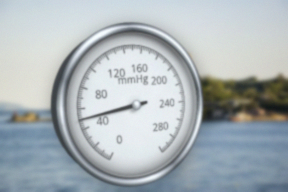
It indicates mmHg 50
